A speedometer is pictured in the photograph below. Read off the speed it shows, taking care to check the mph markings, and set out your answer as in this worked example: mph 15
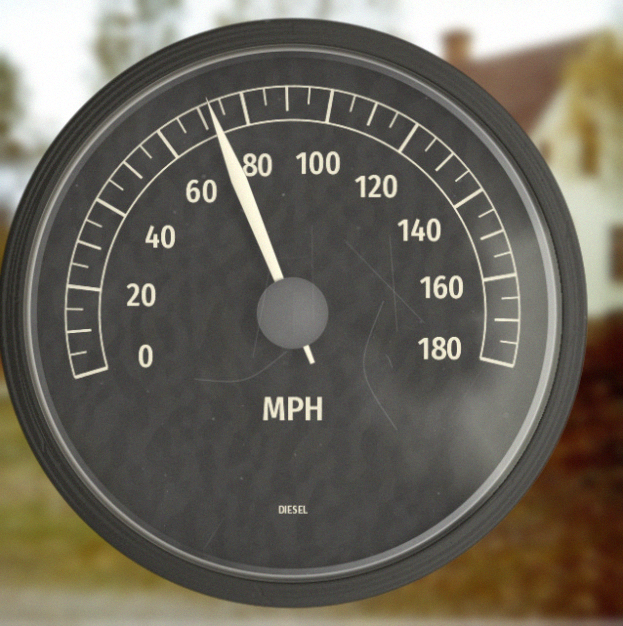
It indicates mph 72.5
